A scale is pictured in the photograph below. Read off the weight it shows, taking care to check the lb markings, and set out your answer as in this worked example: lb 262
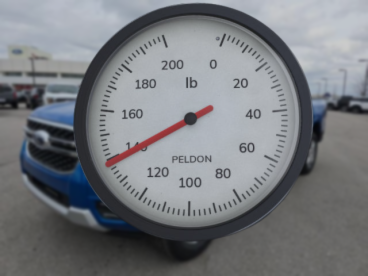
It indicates lb 138
